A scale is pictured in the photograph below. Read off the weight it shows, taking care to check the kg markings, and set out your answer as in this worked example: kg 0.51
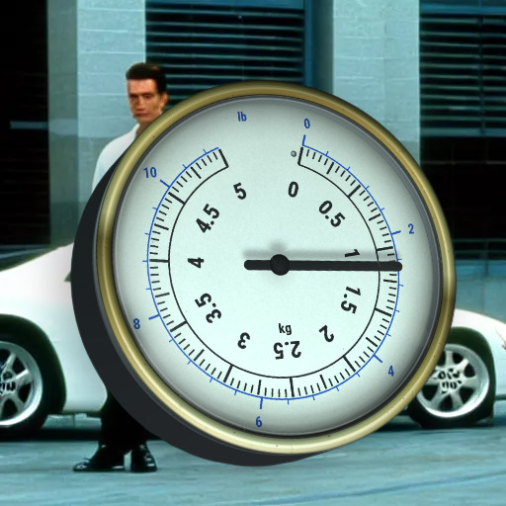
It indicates kg 1.15
